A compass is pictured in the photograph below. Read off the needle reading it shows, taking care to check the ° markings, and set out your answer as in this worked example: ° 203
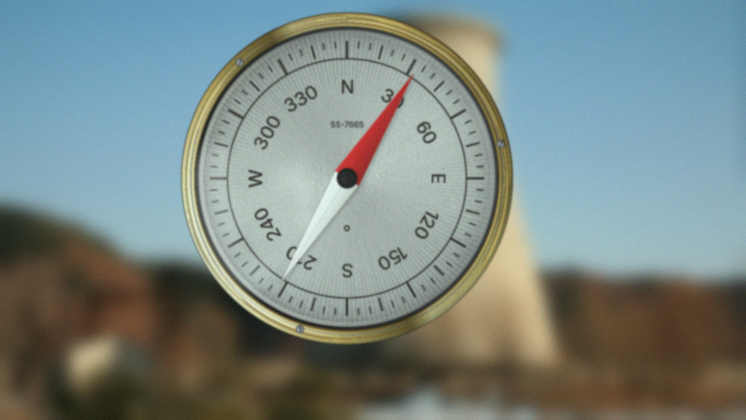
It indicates ° 32.5
